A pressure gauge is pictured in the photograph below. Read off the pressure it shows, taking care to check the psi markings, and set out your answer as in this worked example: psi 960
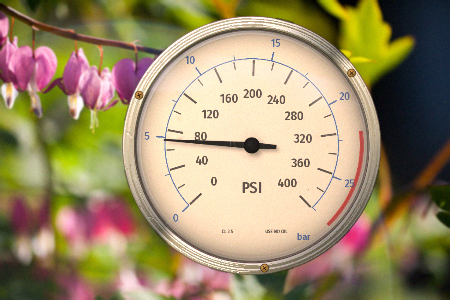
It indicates psi 70
